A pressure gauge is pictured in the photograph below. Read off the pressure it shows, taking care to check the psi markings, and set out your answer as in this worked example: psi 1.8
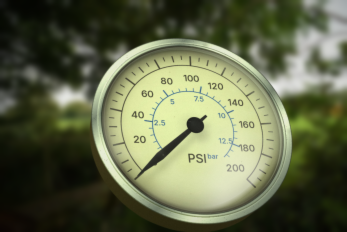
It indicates psi 0
